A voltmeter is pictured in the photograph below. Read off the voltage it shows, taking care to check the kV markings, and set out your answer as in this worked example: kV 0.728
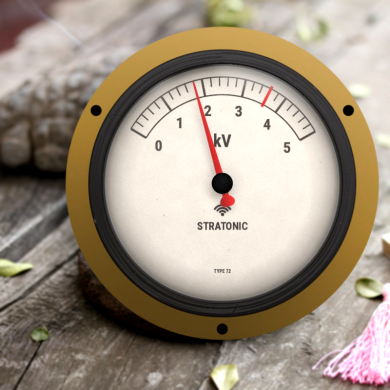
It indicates kV 1.8
